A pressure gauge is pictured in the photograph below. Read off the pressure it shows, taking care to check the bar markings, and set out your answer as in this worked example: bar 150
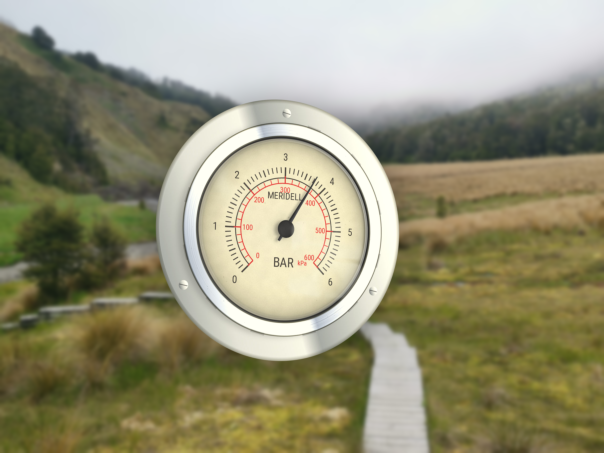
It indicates bar 3.7
